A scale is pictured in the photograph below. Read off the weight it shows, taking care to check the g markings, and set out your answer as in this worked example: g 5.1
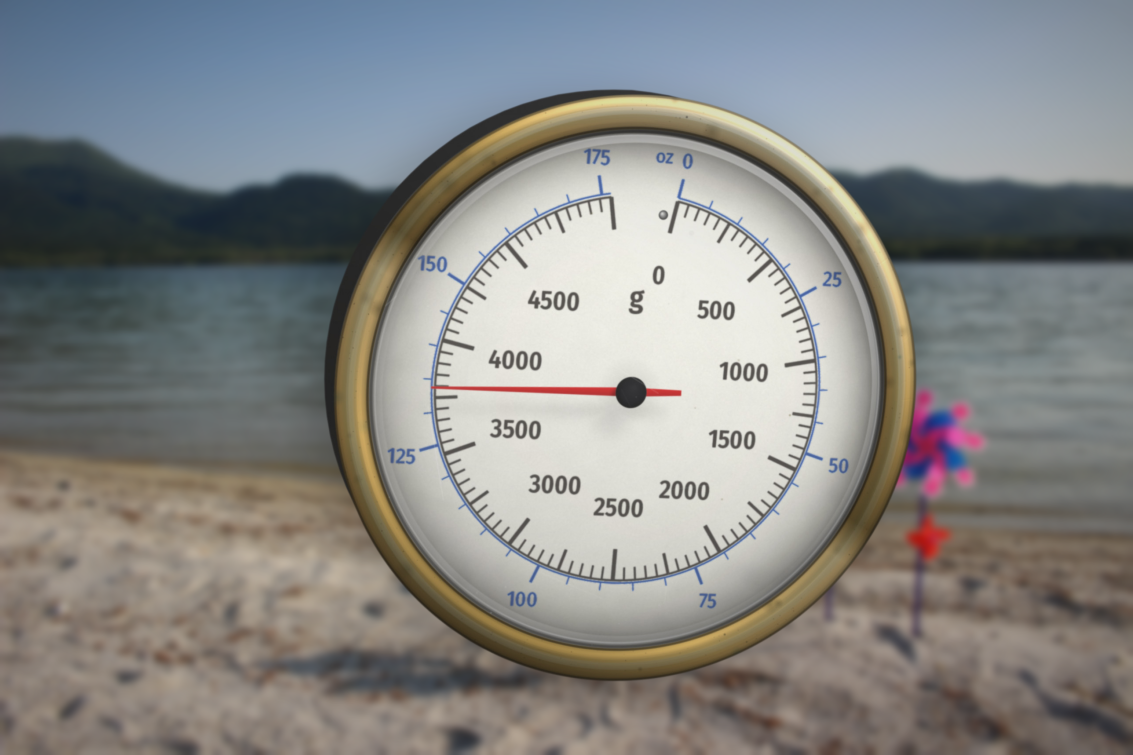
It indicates g 3800
